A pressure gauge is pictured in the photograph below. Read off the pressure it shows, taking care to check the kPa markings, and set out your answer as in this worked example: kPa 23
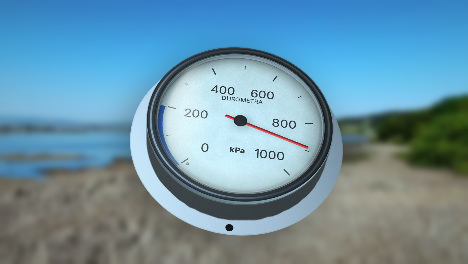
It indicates kPa 900
